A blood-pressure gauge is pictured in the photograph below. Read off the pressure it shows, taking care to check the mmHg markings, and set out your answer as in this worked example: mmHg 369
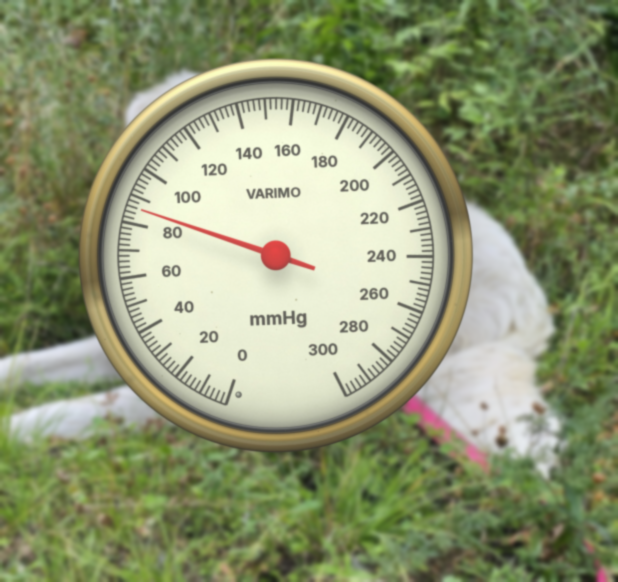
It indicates mmHg 86
